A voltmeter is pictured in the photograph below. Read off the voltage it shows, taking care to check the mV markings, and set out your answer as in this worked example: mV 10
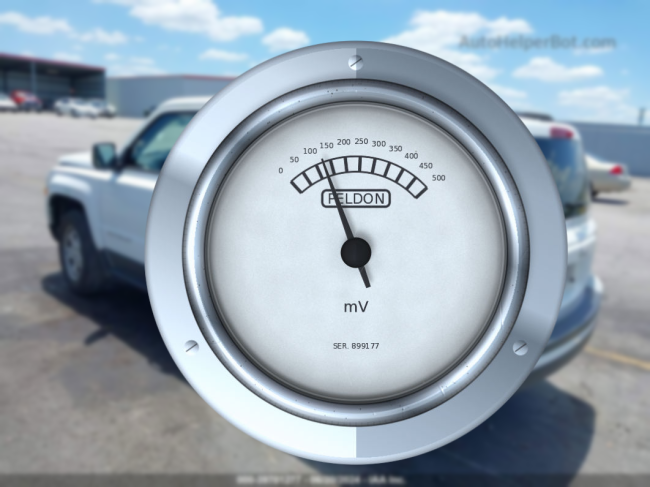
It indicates mV 125
